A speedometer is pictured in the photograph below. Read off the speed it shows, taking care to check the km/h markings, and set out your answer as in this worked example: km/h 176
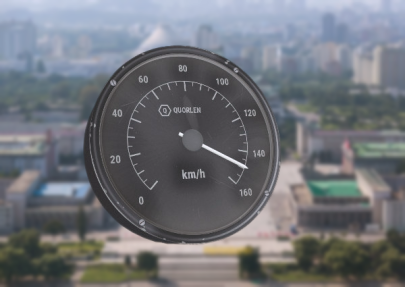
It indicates km/h 150
